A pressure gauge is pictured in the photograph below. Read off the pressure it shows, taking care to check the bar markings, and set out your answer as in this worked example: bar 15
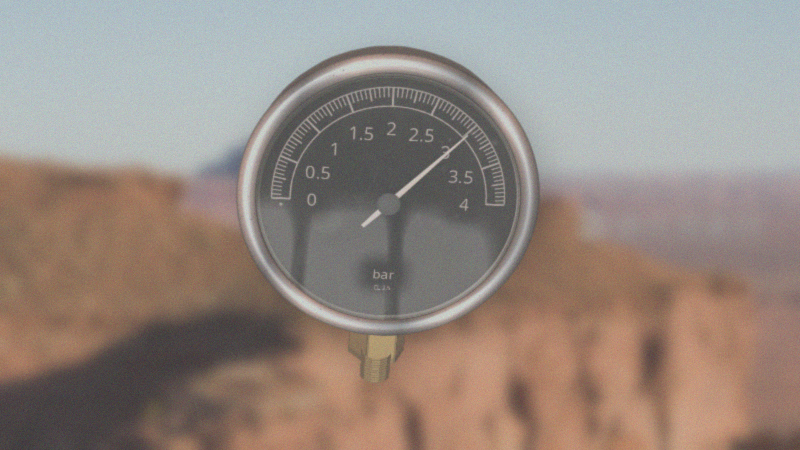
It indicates bar 3
